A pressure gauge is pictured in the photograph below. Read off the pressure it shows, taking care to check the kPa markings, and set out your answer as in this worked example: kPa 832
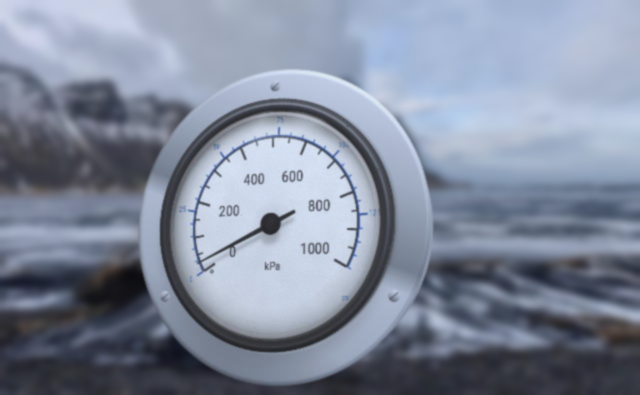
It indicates kPa 25
